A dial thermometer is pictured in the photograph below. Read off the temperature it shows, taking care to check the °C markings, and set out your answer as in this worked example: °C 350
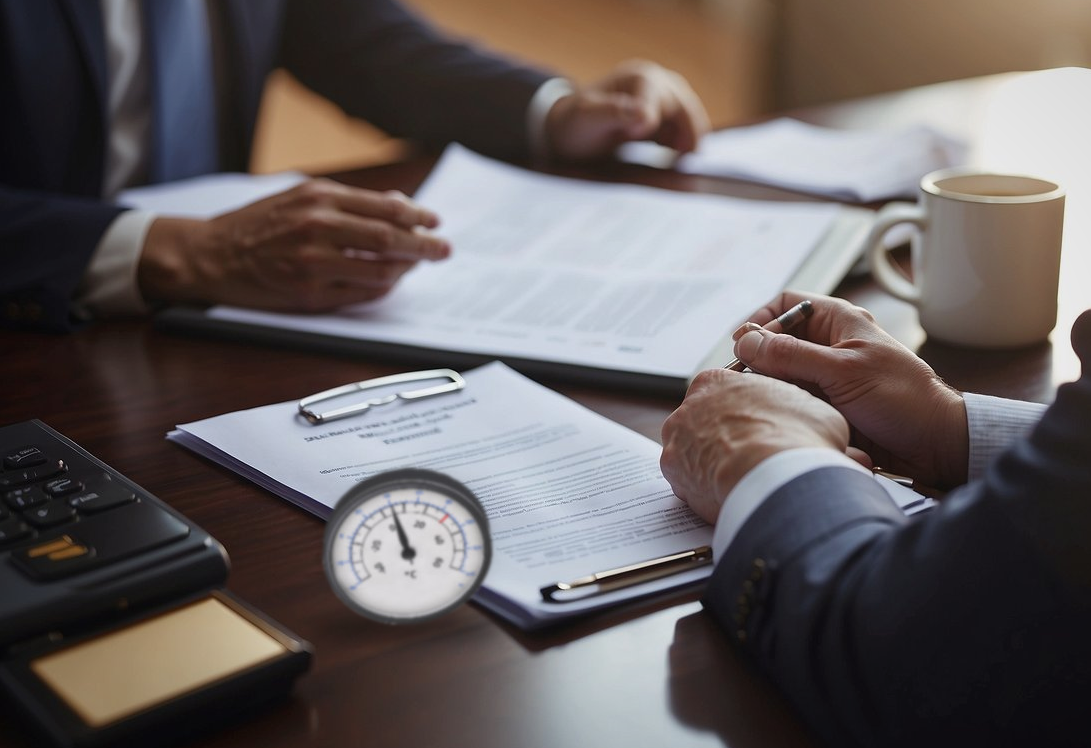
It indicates °C 5
